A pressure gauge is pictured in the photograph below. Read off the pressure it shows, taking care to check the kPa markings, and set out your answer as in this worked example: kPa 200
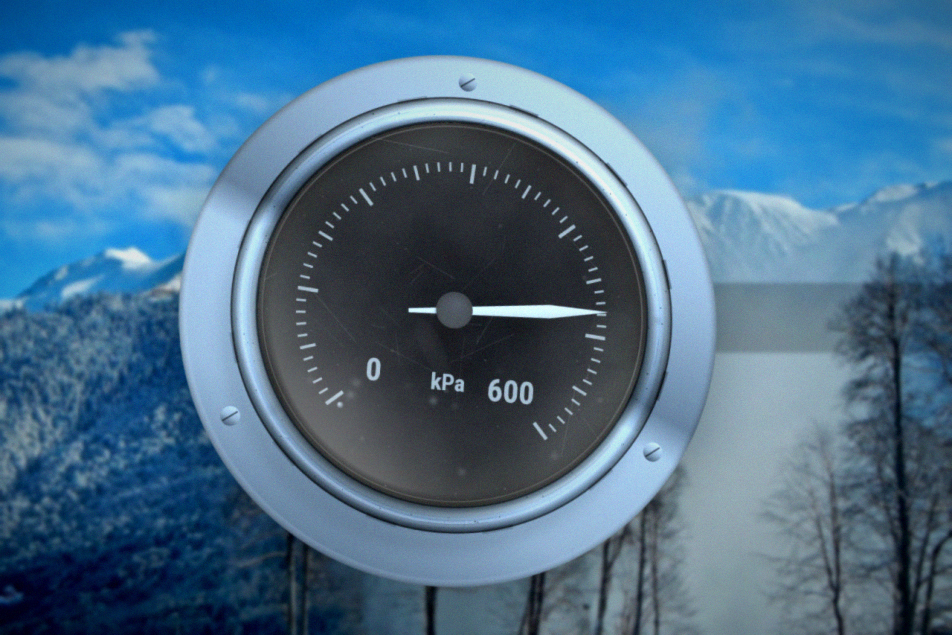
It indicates kPa 480
